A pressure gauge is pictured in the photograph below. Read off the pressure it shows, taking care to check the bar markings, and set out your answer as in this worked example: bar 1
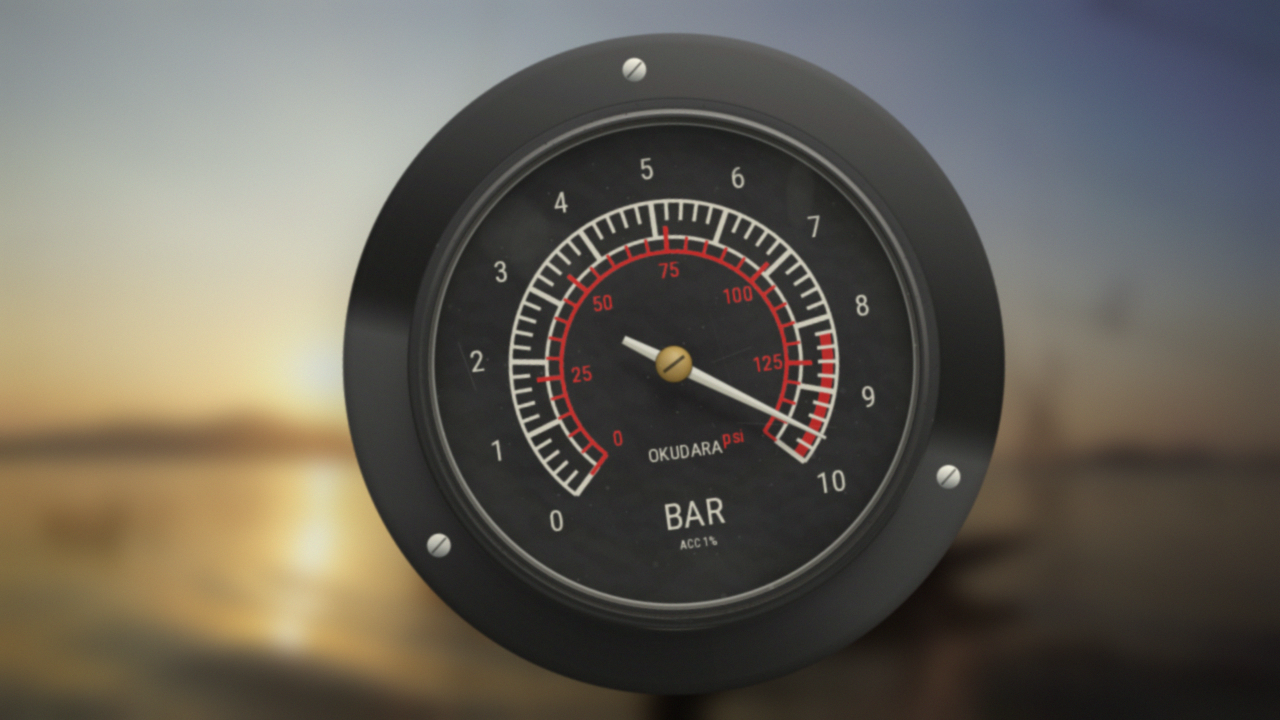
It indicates bar 9.6
